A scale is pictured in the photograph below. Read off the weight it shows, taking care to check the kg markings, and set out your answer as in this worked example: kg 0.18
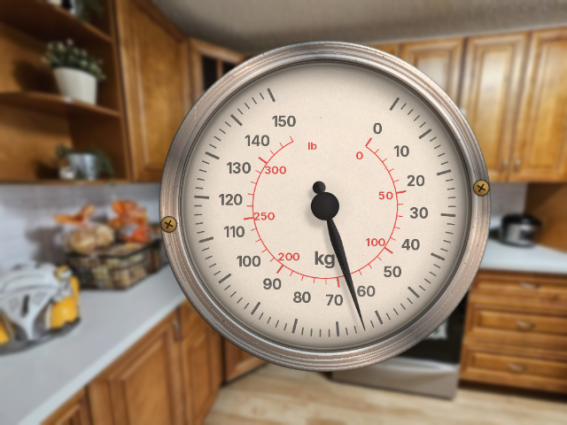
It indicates kg 64
